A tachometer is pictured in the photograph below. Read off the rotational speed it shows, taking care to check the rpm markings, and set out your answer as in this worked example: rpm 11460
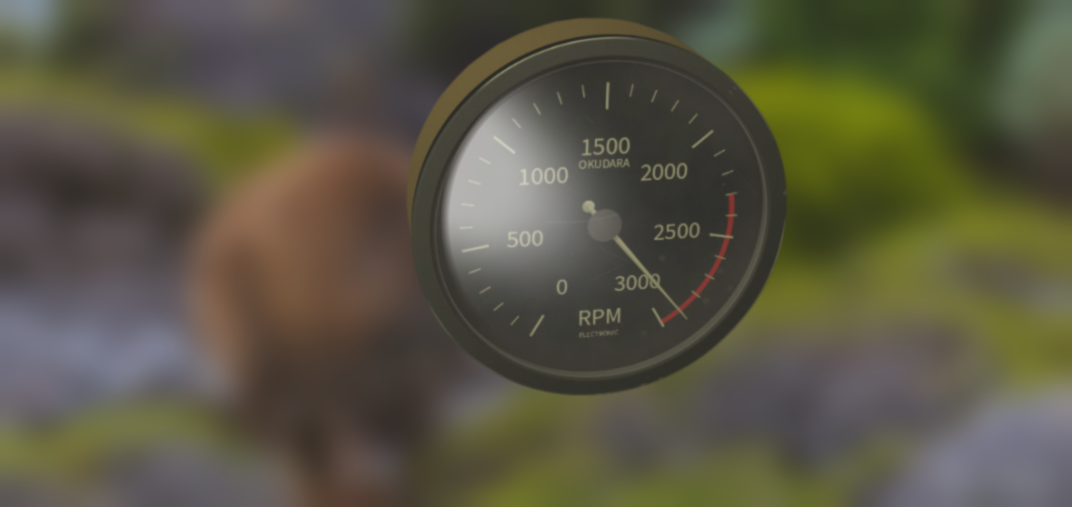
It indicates rpm 2900
